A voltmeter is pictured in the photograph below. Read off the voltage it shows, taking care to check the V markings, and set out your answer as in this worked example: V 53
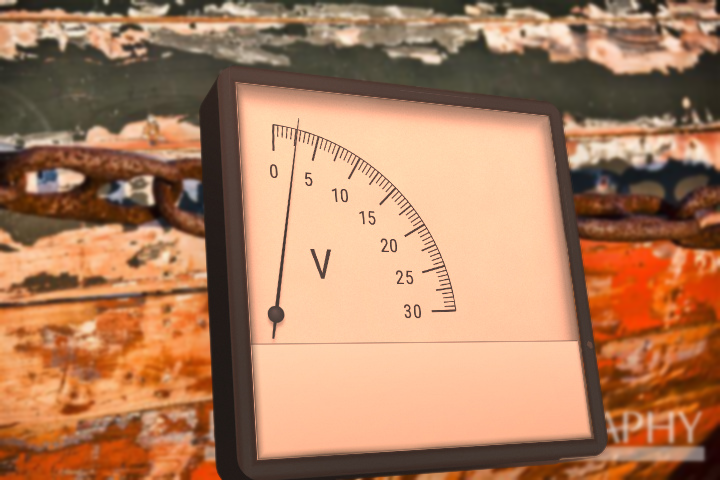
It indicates V 2.5
